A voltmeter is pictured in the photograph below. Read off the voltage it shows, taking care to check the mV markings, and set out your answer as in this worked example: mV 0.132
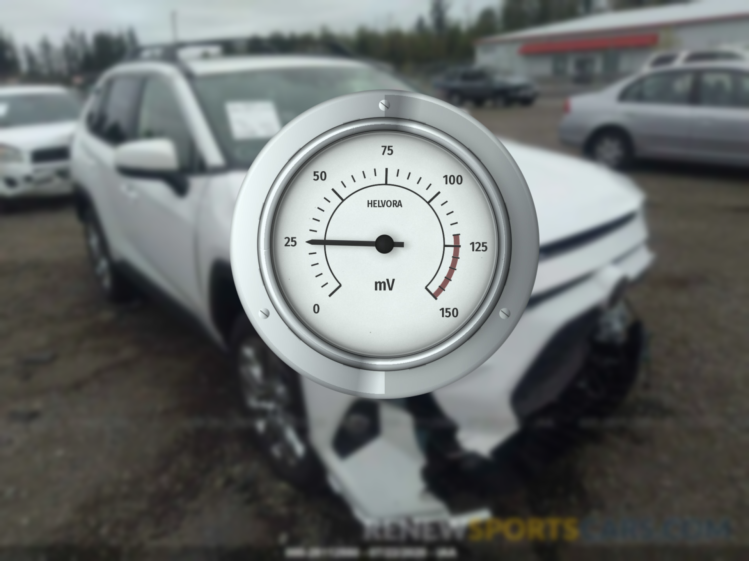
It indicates mV 25
